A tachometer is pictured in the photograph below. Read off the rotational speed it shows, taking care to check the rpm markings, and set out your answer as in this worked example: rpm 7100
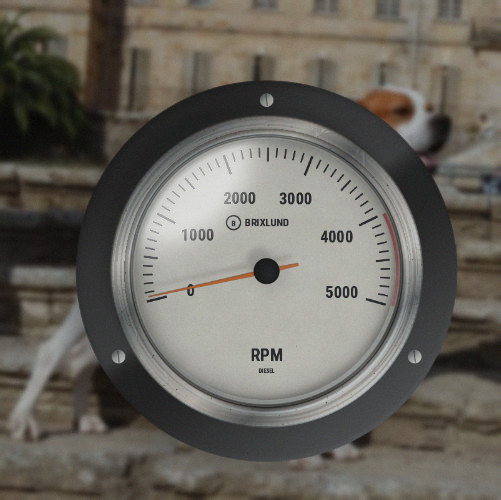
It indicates rpm 50
